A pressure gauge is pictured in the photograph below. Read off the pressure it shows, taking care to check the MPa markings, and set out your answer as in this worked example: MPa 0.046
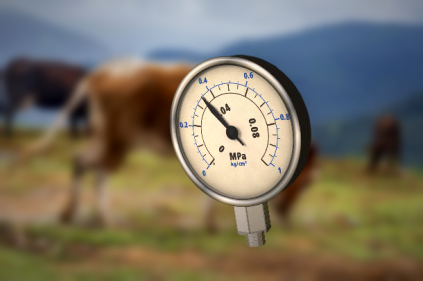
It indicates MPa 0.035
